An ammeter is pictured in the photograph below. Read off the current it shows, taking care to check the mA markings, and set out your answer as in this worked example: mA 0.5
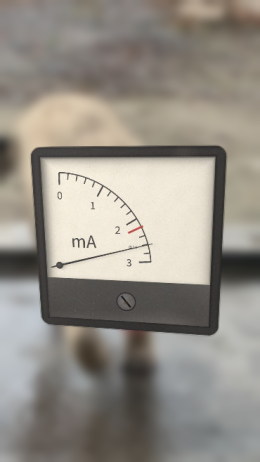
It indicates mA 2.6
